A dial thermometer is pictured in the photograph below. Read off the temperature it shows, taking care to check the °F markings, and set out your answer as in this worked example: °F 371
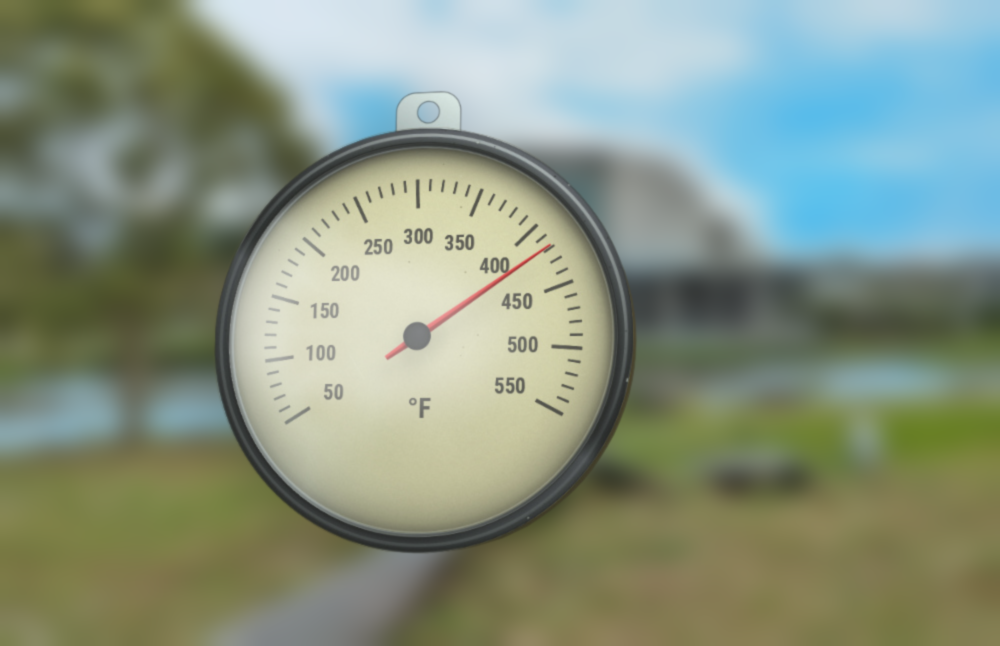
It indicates °F 420
